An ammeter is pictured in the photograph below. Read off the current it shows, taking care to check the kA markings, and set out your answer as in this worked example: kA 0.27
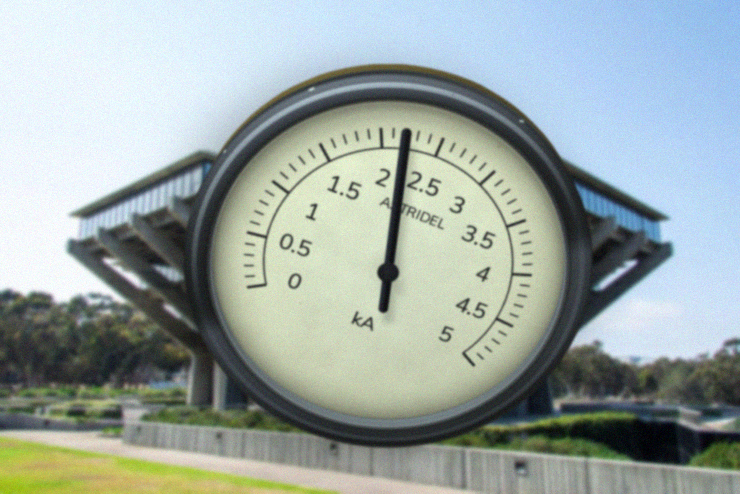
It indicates kA 2.2
